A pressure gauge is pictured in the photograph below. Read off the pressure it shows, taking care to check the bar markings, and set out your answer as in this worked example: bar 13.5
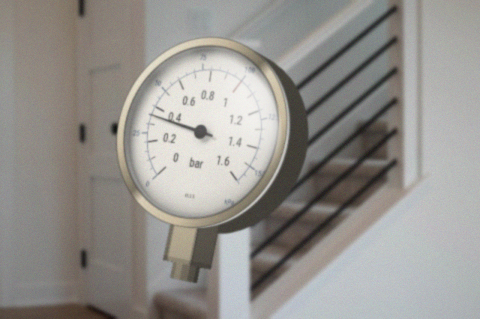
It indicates bar 0.35
